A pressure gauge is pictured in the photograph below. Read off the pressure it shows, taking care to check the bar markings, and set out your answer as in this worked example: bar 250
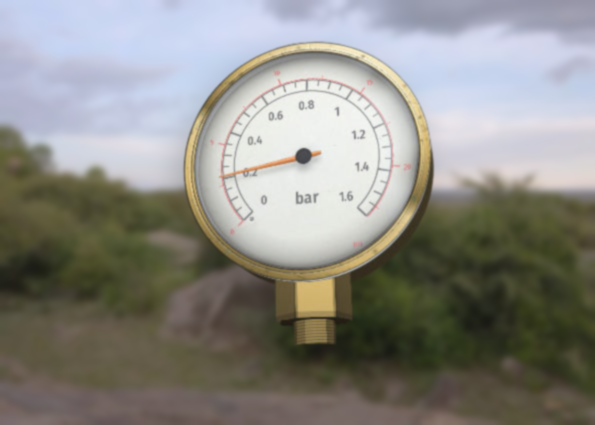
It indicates bar 0.2
